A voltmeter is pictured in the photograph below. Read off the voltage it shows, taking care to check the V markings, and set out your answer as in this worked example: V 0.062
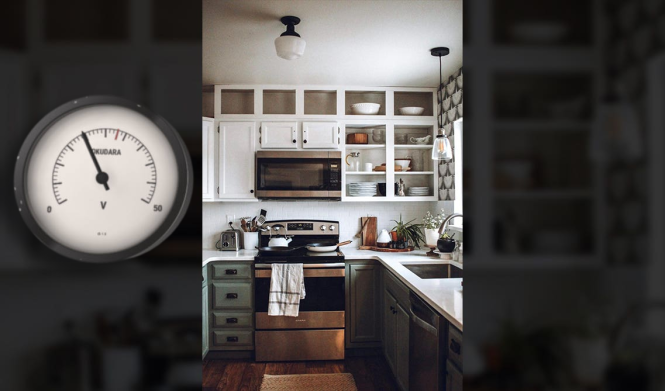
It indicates V 20
